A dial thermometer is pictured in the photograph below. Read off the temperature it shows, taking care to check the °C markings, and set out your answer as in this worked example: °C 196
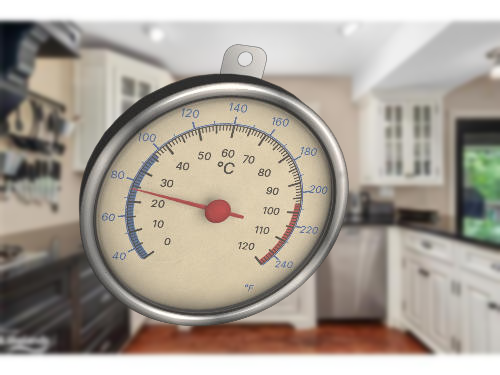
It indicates °C 25
